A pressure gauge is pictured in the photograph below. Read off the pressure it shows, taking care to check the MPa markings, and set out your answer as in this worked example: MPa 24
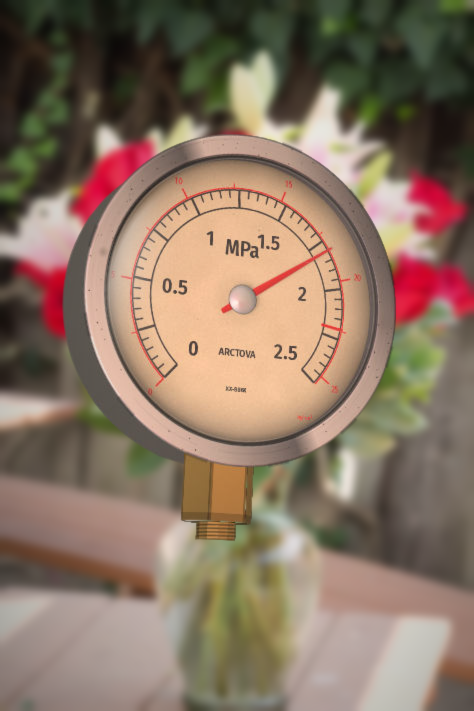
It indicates MPa 1.8
